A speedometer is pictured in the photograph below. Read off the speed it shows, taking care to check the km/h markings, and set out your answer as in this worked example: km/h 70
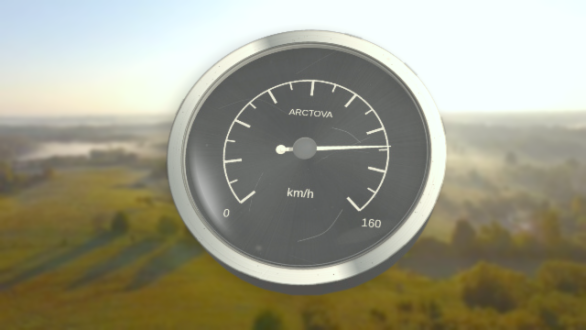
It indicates km/h 130
